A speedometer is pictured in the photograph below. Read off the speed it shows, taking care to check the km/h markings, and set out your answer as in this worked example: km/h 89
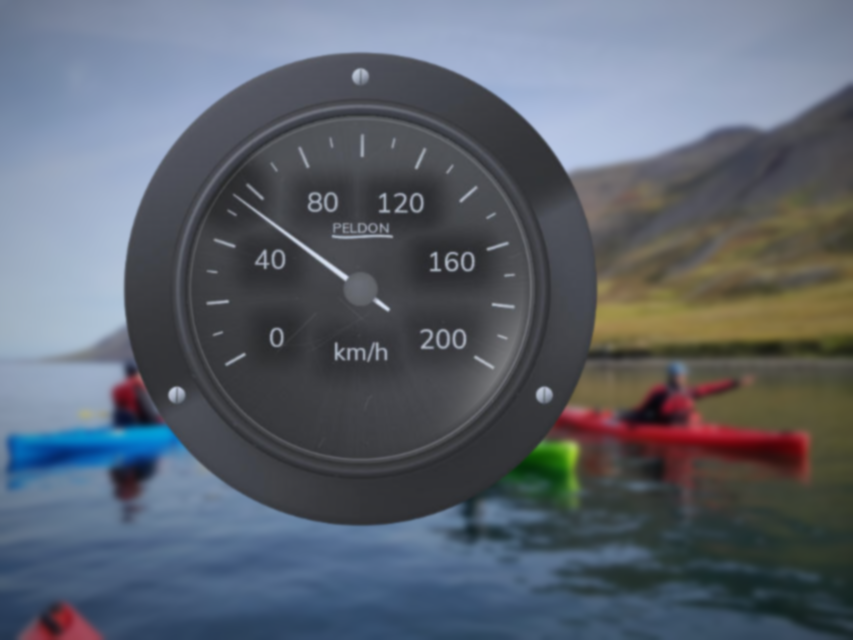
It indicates km/h 55
